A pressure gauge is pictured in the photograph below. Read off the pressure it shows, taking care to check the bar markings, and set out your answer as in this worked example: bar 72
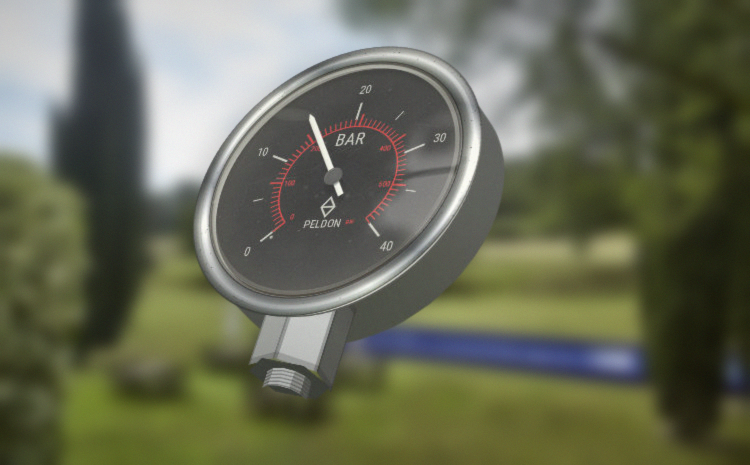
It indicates bar 15
